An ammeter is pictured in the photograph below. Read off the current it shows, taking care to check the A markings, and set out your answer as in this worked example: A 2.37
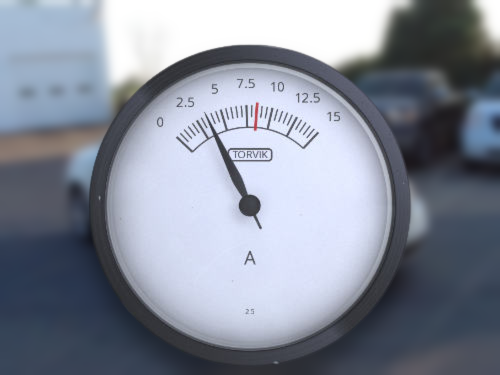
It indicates A 3.5
